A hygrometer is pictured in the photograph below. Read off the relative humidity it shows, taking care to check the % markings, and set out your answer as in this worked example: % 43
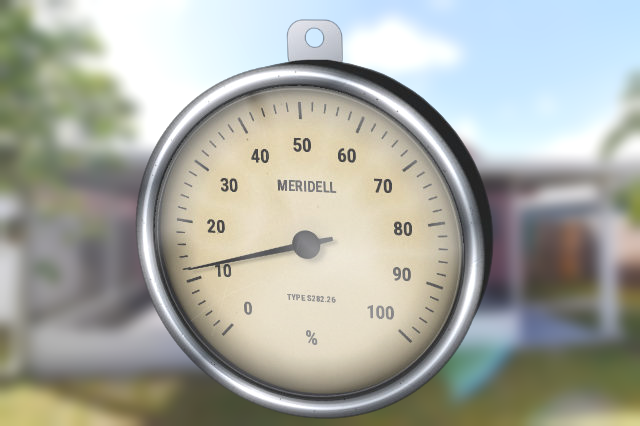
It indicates % 12
